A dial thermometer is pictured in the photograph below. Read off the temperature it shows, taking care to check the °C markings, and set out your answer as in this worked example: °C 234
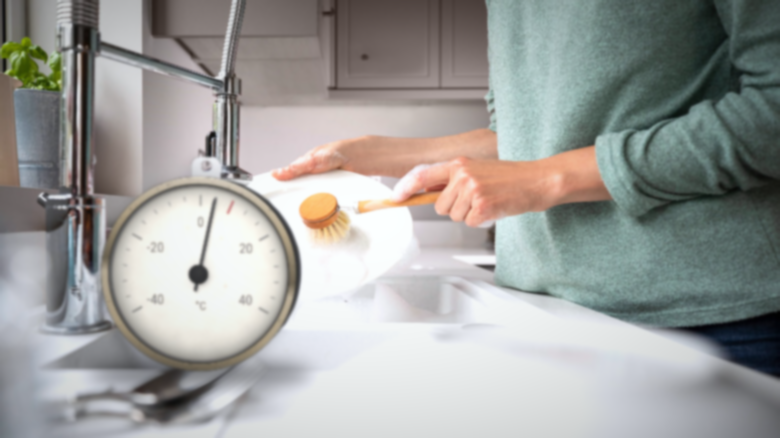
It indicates °C 4
